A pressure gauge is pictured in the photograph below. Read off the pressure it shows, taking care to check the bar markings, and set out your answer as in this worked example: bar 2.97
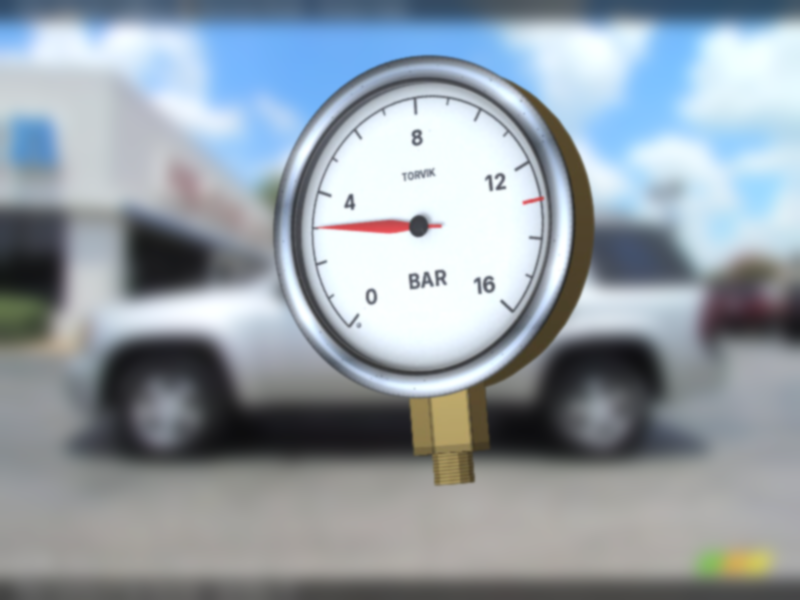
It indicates bar 3
